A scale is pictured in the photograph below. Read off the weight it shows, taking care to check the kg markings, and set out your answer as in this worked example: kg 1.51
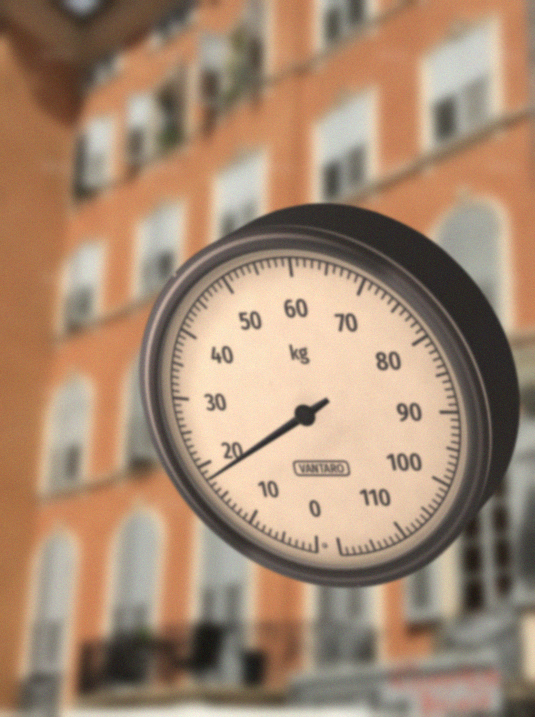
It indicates kg 18
